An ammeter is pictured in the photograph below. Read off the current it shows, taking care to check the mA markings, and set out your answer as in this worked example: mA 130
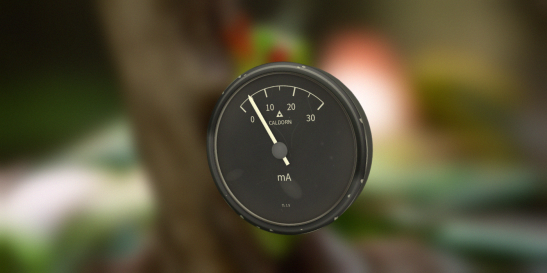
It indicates mA 5
